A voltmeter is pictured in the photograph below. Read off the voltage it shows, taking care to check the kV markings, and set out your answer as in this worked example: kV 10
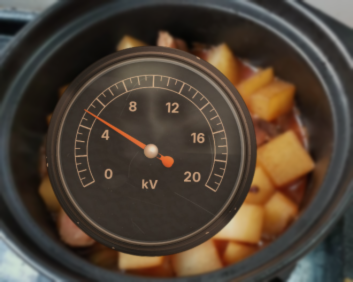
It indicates kV 5
